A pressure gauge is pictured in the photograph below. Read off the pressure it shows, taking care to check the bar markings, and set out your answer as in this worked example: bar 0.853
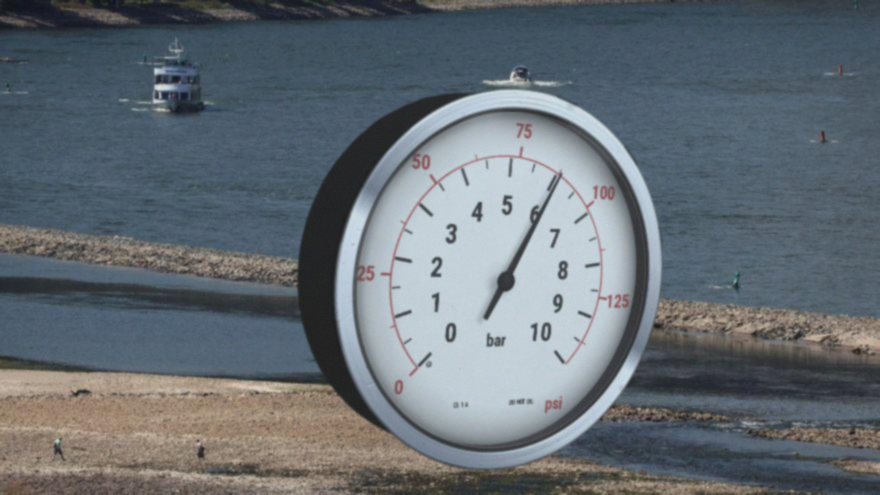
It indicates bar 6
